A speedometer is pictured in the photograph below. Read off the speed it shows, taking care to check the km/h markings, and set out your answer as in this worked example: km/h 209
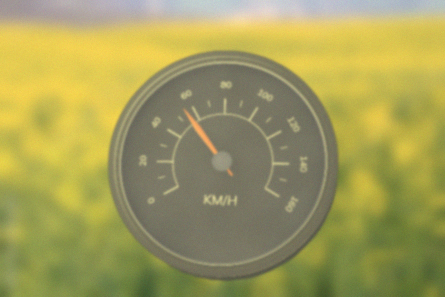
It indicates km/h 55
